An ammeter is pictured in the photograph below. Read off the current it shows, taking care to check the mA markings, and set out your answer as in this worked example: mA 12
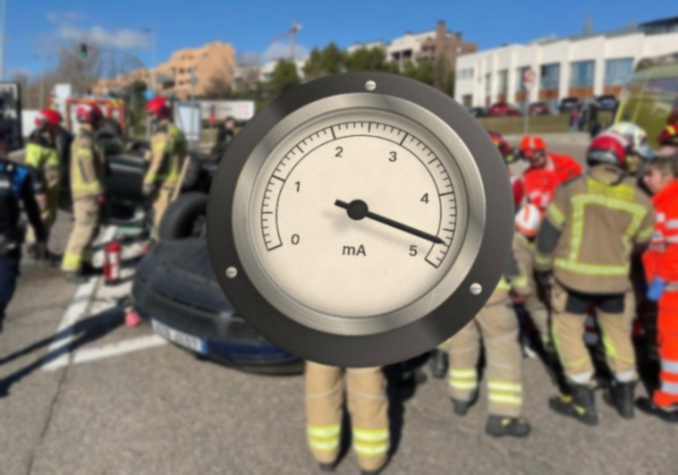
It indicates mA 4.7
